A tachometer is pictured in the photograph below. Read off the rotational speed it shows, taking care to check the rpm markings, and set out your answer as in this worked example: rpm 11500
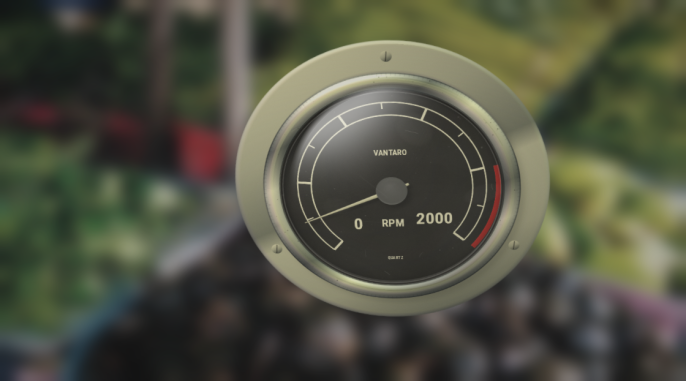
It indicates rpm 200
